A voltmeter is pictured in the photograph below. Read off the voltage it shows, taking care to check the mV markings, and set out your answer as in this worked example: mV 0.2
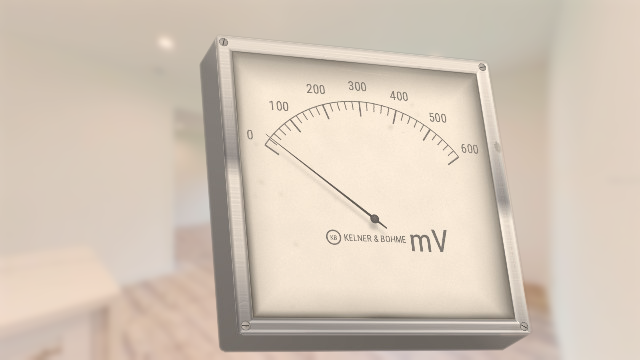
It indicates mV 20
